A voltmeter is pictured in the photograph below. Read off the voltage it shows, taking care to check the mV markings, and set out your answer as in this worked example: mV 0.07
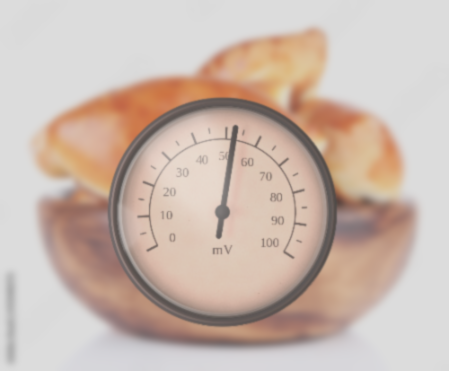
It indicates mV 52.5
